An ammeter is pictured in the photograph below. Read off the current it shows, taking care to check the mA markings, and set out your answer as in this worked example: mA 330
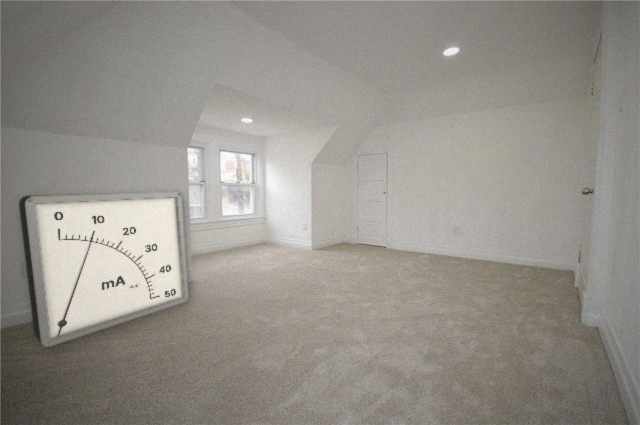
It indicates mA 10
